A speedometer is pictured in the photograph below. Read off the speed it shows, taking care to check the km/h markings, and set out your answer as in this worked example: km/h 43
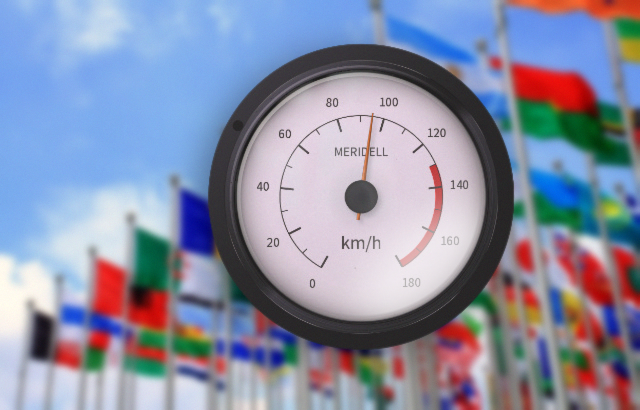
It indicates km/h 95
